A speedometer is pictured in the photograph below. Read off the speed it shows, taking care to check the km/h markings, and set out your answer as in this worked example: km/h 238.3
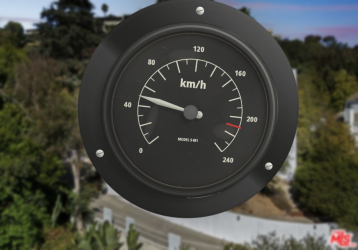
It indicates km/h 50
